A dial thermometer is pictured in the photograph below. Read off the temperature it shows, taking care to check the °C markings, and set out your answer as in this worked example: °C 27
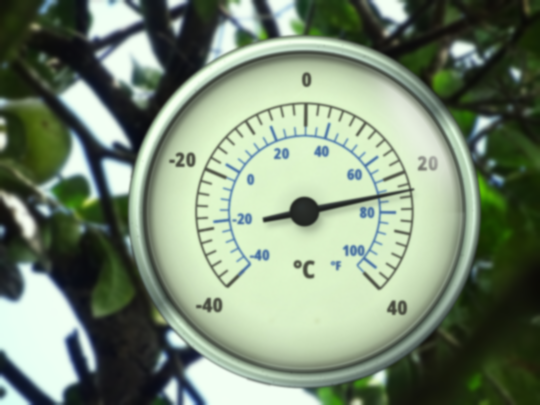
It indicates °C 23
